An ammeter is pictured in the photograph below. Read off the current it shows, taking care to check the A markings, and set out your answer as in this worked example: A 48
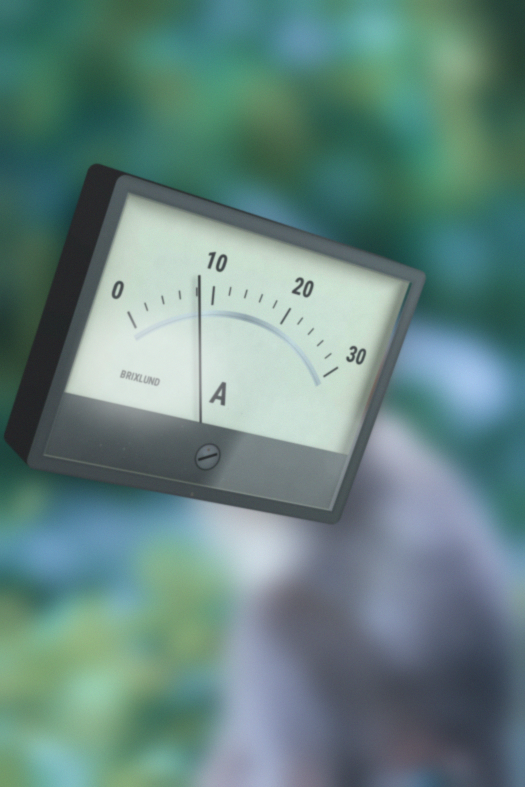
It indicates A 8
